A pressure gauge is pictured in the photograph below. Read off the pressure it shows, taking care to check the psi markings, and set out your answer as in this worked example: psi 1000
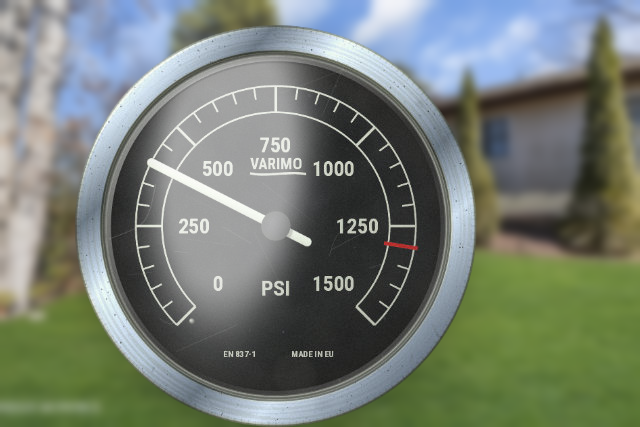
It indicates psi 400
